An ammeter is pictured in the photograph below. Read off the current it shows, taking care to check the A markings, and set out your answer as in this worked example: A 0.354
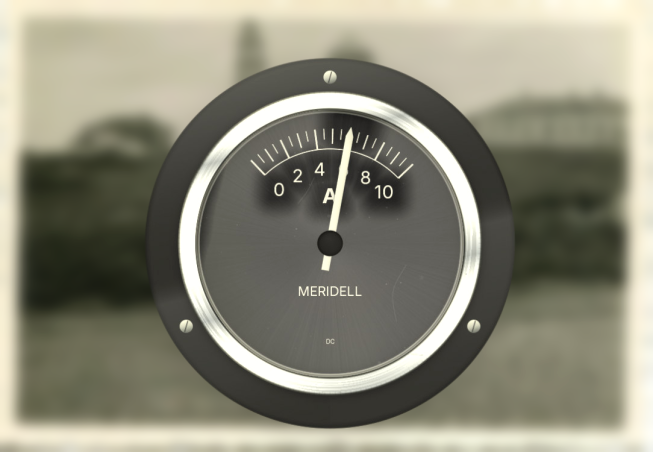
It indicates A 6
